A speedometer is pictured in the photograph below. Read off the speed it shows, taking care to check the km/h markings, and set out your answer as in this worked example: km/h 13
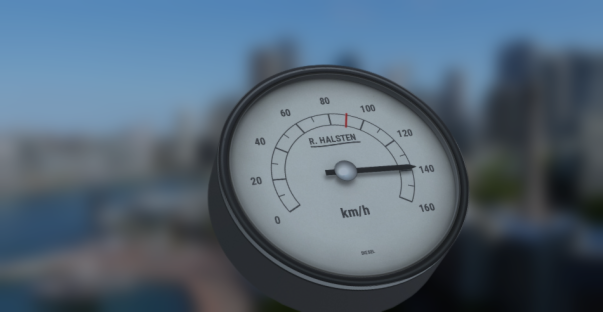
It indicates km/h 140
